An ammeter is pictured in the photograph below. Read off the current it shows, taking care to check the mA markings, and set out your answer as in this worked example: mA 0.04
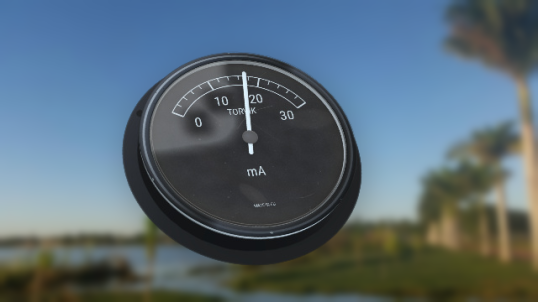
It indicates mA 17
